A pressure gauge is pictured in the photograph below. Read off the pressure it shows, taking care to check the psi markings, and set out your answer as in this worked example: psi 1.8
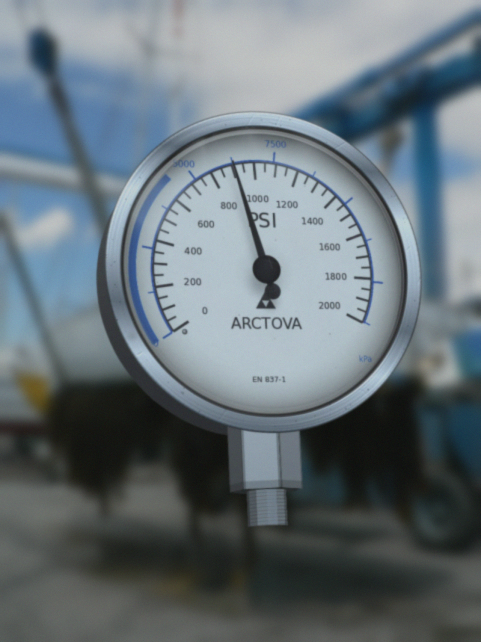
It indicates psi 900
